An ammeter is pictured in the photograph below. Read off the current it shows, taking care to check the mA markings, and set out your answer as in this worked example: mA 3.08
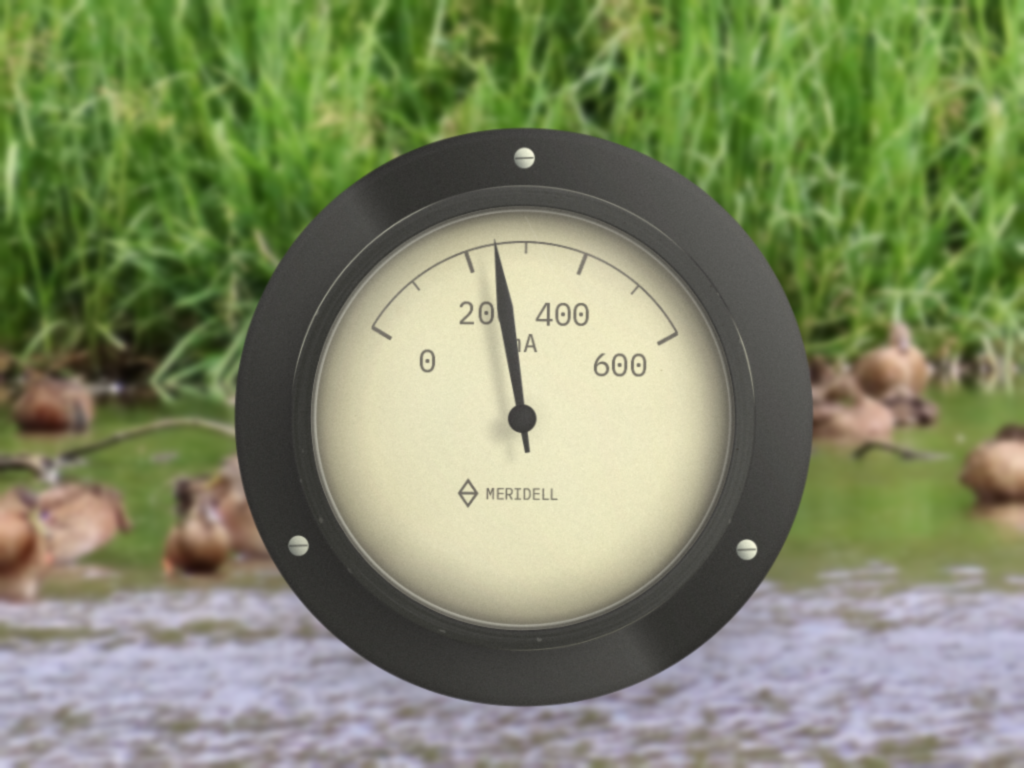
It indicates mA 250
